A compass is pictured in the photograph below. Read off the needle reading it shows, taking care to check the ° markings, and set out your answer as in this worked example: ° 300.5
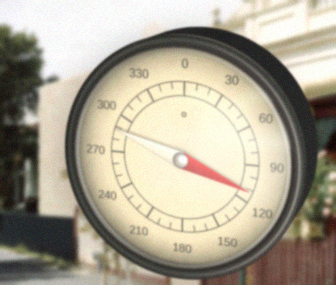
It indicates ° 110
